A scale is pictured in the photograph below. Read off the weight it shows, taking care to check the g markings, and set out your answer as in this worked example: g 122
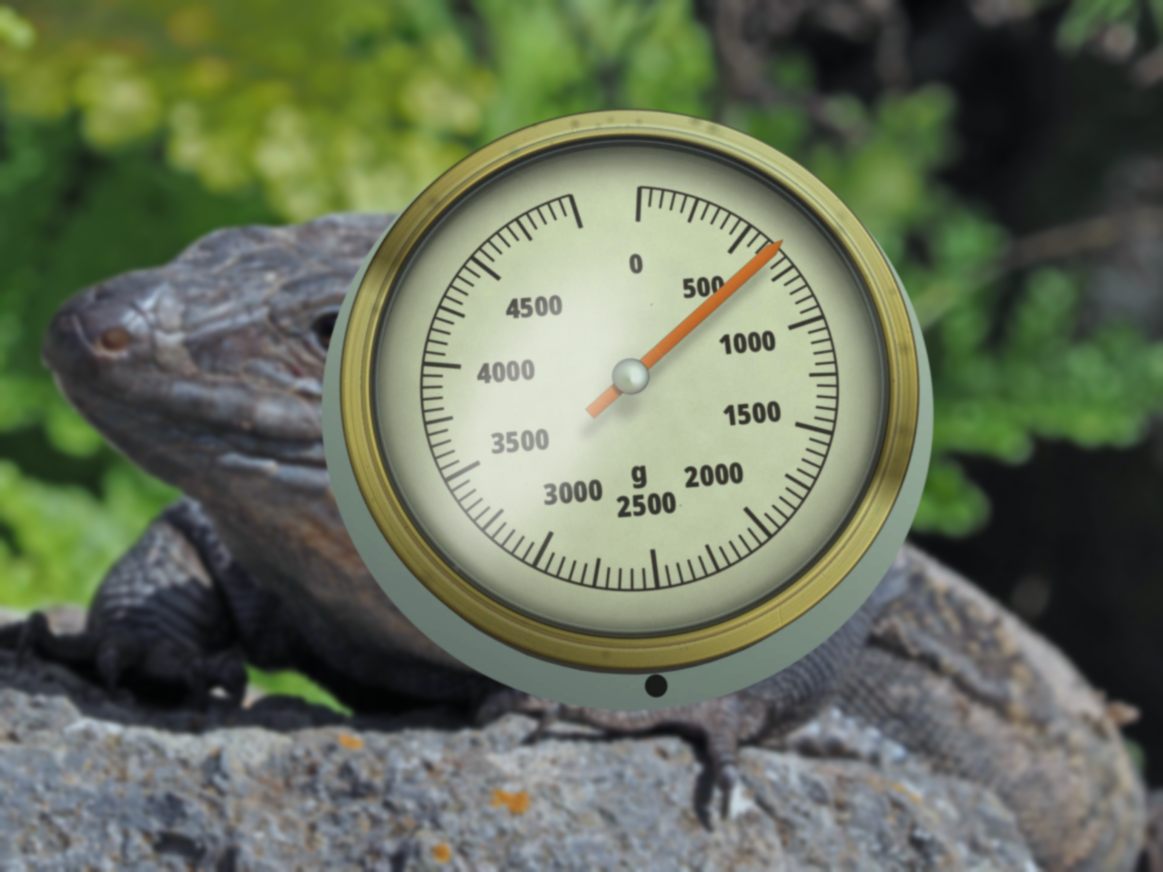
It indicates g 650
